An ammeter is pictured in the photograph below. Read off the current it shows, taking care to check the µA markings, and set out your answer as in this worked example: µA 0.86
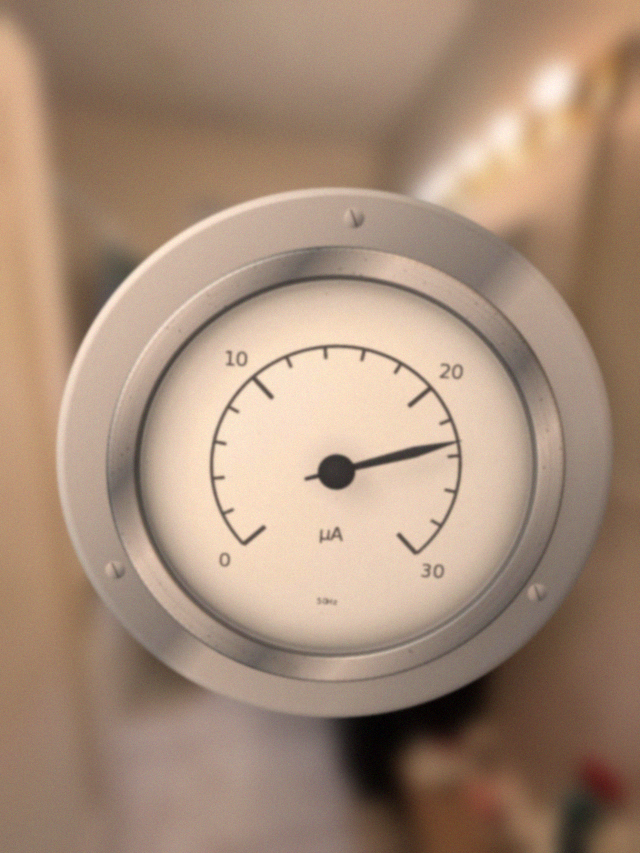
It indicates µA 23
